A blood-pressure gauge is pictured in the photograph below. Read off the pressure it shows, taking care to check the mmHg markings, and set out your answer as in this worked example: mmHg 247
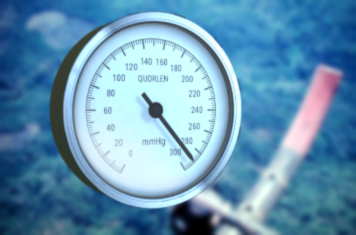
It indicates mmHg 290
